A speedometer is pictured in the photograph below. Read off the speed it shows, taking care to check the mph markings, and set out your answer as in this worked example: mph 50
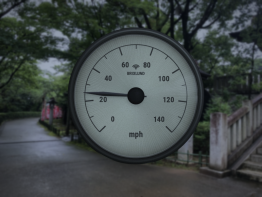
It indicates mph 25
